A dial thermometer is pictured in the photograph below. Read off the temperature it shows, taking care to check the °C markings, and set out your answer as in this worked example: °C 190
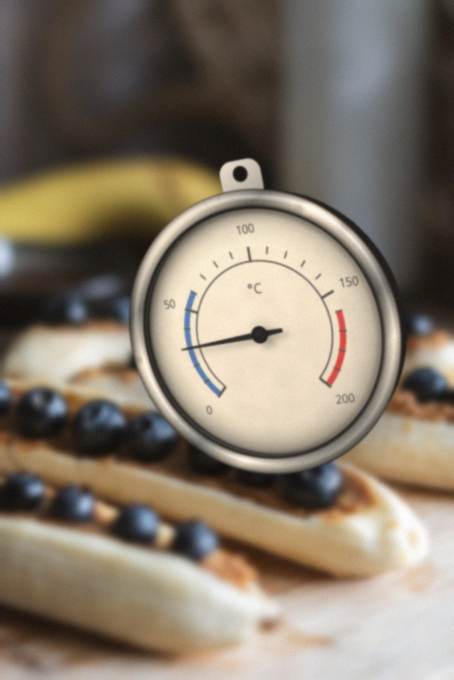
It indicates °C 30
